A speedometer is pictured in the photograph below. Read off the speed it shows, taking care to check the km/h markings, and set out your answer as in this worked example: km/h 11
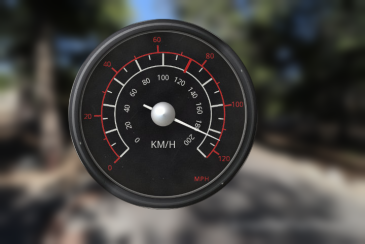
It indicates km/h 185
